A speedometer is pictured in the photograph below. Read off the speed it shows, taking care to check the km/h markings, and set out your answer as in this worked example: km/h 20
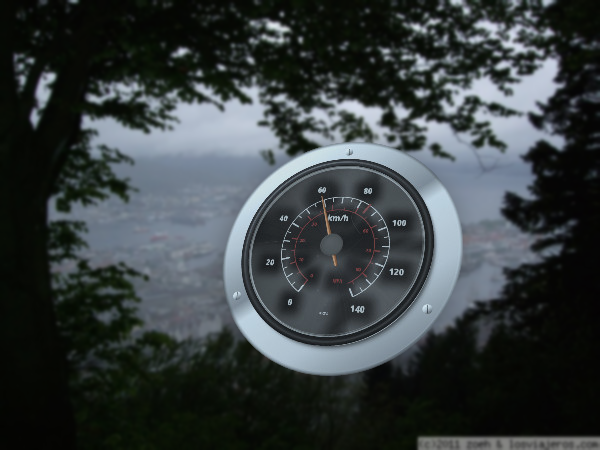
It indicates km/h 60
